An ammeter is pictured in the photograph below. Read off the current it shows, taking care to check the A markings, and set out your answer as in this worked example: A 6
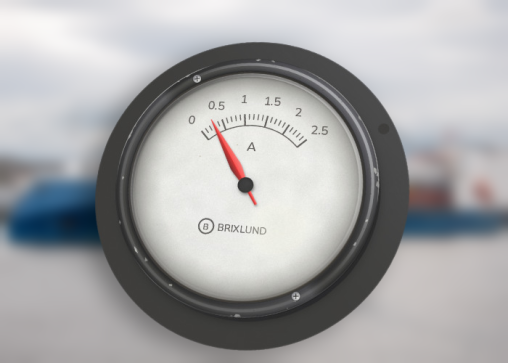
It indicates A 0.3
